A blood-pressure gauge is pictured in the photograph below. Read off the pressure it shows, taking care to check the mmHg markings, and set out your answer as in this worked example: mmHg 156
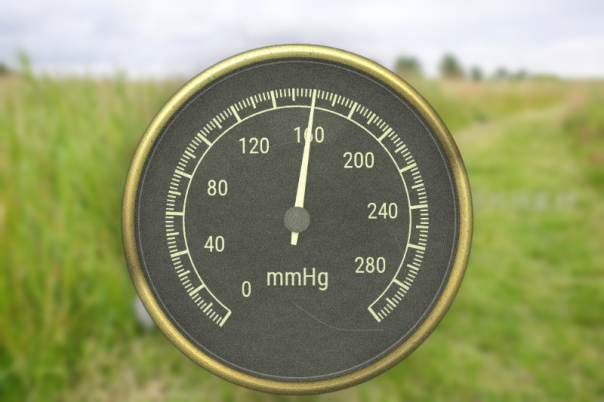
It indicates mmHg 160
